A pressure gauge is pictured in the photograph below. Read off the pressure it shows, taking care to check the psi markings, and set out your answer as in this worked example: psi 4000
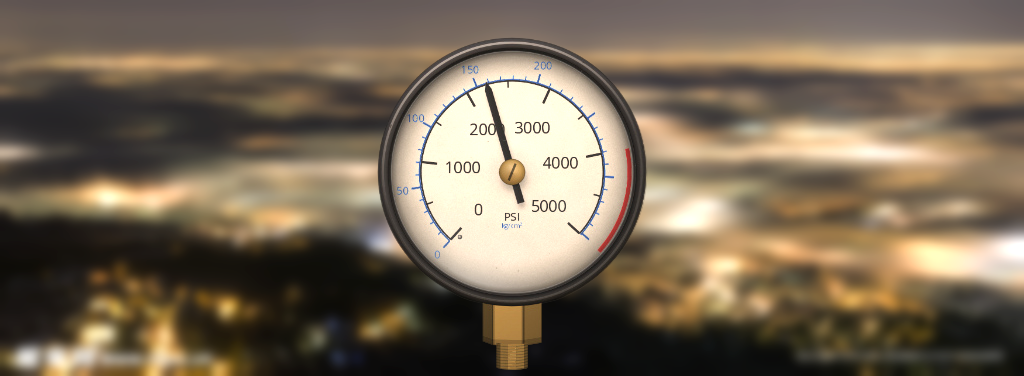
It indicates psi 2250
